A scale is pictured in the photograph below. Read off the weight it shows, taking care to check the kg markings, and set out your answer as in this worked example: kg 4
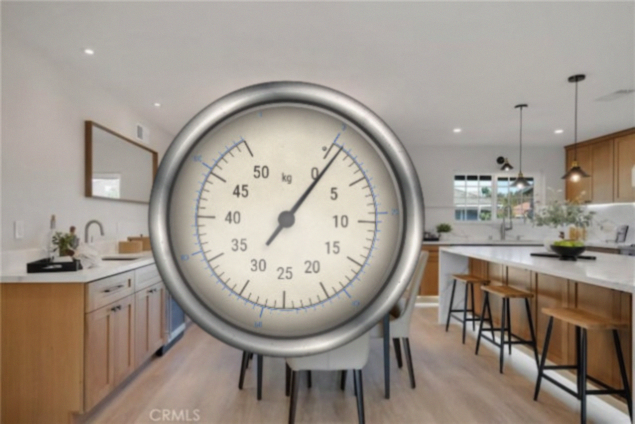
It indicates kg 1
